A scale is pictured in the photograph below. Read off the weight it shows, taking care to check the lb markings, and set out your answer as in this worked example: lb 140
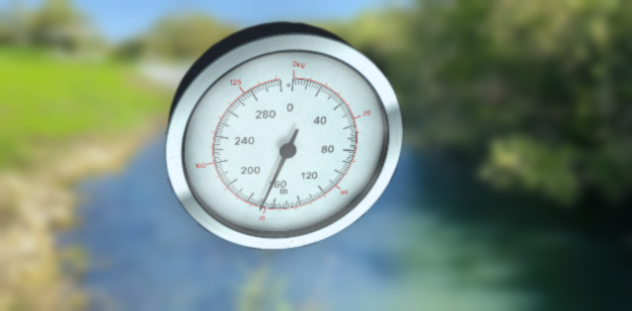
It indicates lb 170
